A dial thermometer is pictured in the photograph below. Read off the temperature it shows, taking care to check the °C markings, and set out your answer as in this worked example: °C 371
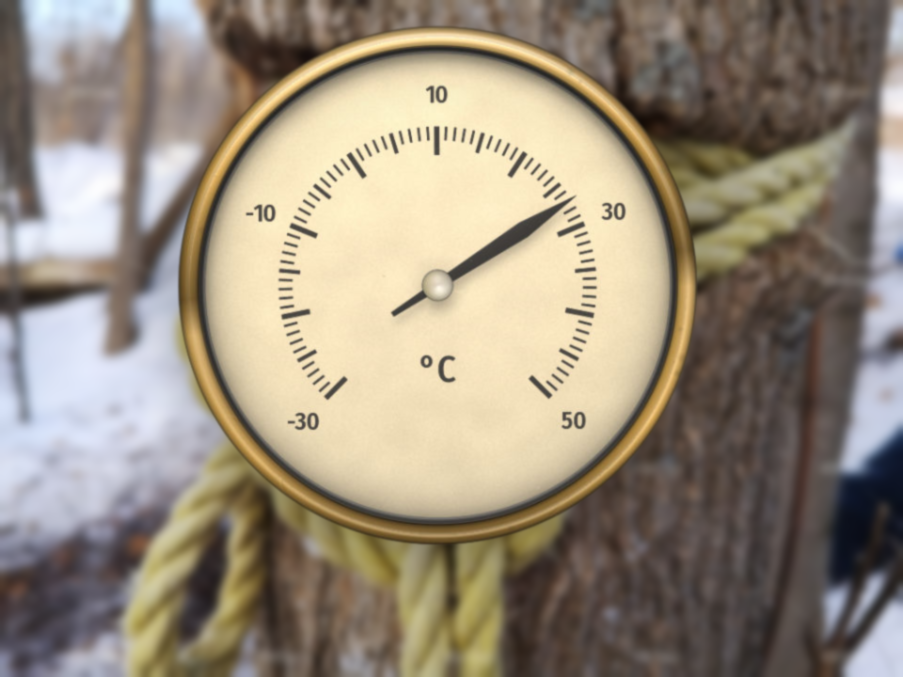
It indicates °C 27
